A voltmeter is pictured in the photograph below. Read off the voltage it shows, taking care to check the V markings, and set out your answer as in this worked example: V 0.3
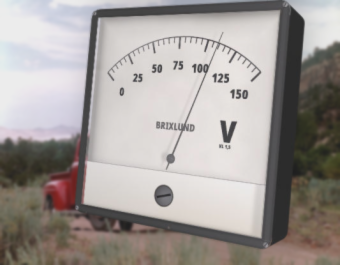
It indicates V 110
